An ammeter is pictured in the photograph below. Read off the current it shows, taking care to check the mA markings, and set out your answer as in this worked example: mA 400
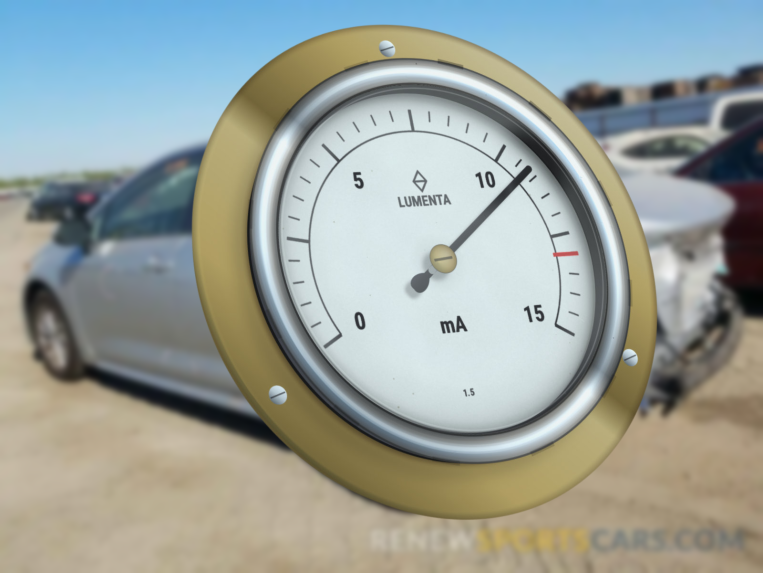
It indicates mA 10.75
